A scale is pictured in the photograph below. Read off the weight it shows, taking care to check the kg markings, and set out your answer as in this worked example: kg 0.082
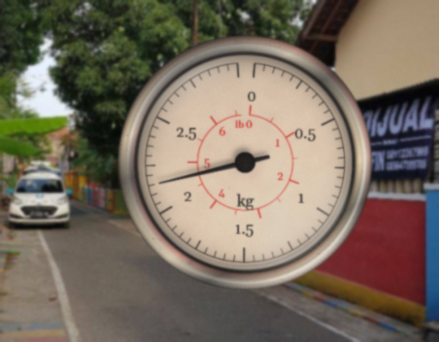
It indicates kg 2.15
